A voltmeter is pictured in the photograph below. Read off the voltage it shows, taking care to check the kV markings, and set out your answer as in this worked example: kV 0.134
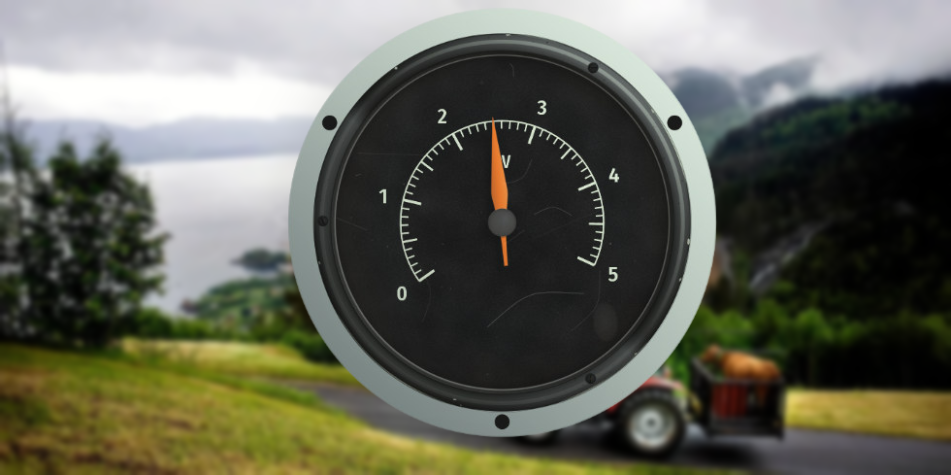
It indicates kV 2.5
